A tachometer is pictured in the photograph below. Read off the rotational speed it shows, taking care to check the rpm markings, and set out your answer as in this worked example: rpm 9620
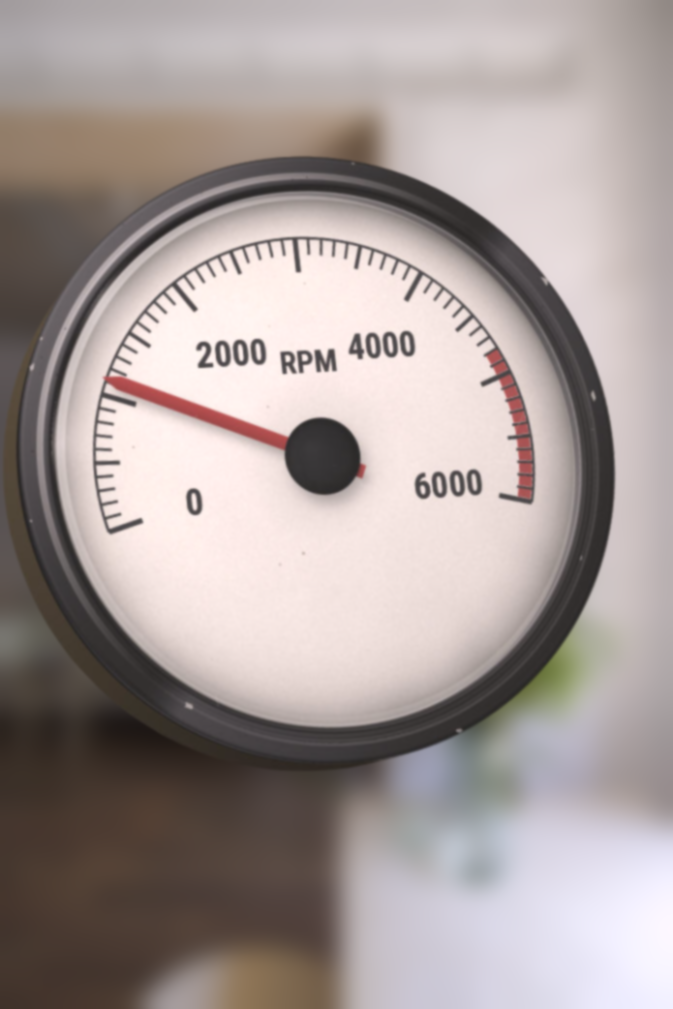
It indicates rpm 1100
